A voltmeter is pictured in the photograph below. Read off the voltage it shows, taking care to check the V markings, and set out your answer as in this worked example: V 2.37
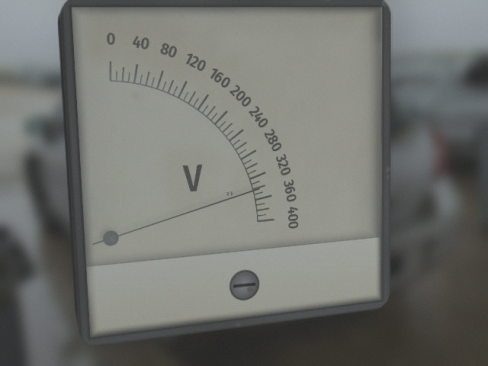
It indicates V 340
